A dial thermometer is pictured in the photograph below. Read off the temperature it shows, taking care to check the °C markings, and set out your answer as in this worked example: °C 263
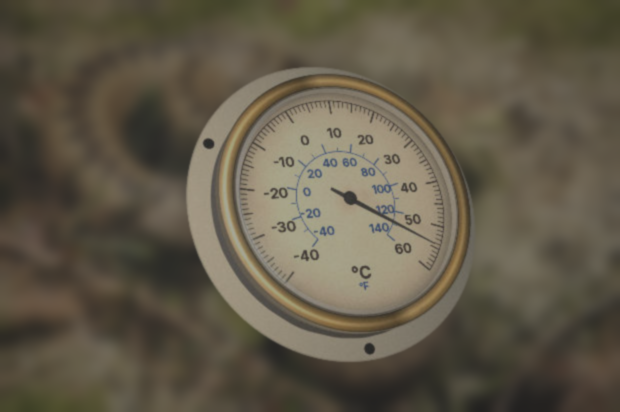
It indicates °C 55
